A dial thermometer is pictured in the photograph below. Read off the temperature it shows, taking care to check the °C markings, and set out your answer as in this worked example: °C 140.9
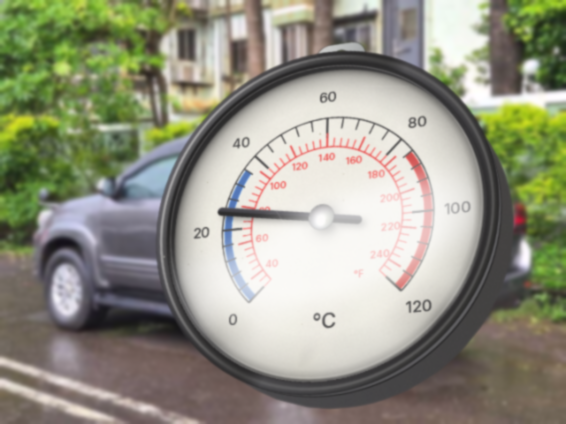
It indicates °C 24
